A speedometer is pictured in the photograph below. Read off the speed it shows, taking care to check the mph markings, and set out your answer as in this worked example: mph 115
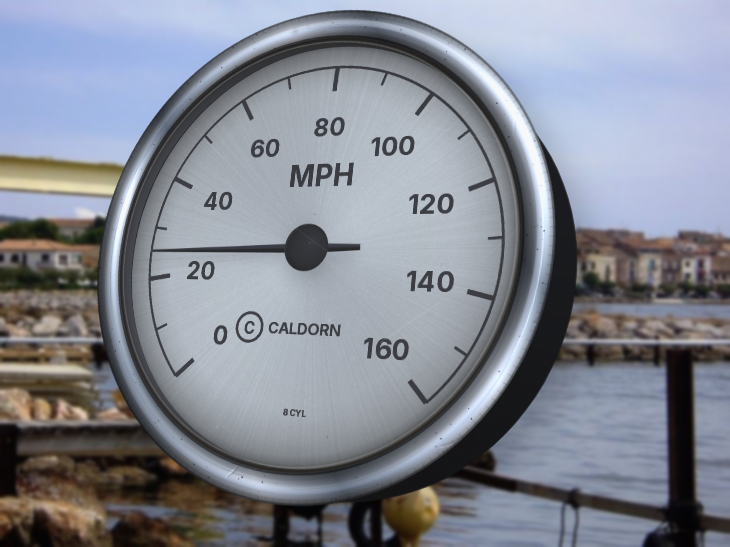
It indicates mph 25
